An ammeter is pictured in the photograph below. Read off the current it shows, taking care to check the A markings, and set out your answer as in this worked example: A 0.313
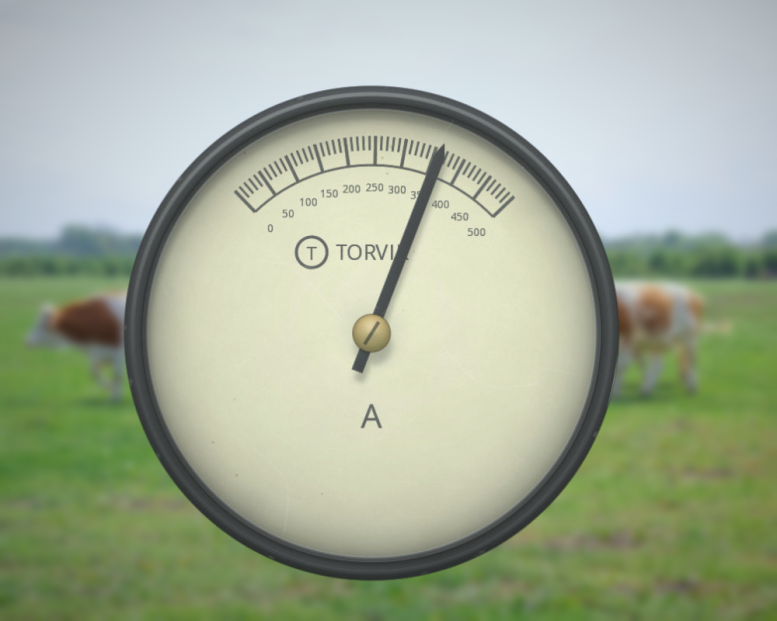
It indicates A 360
